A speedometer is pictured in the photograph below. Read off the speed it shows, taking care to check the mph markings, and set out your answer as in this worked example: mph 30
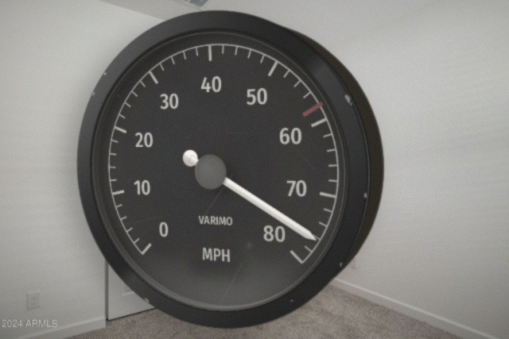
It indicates mph 76
